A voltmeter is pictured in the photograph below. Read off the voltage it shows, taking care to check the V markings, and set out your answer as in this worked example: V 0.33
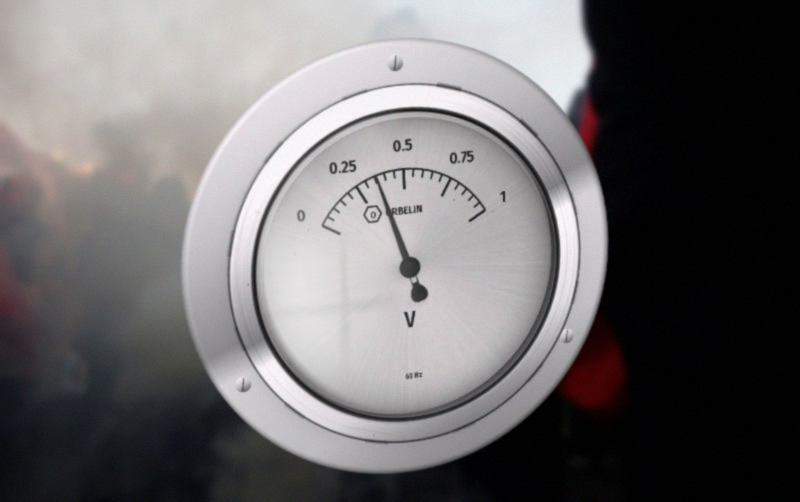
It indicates V 0.35
